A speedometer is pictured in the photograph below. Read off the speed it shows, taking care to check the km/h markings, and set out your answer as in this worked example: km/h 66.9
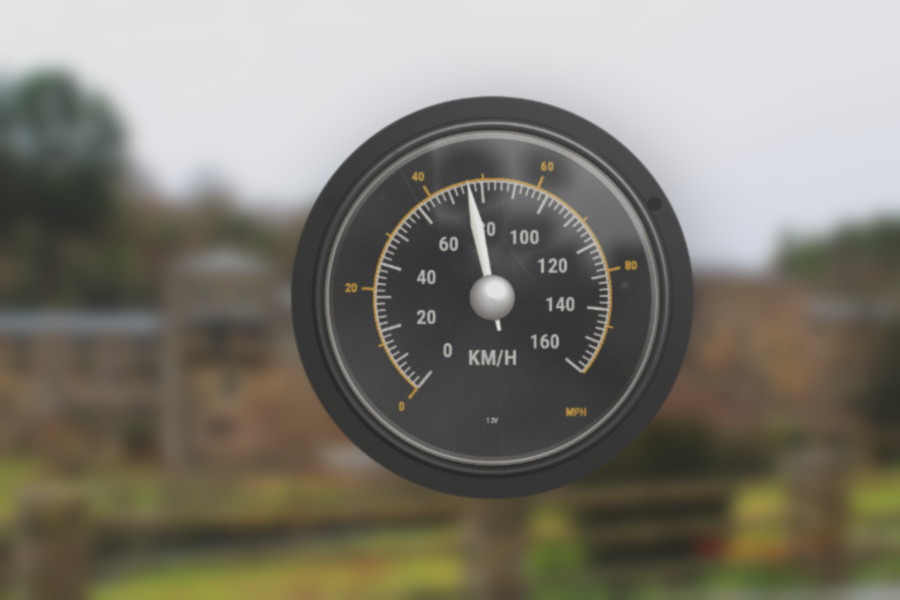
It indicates km/h 76
